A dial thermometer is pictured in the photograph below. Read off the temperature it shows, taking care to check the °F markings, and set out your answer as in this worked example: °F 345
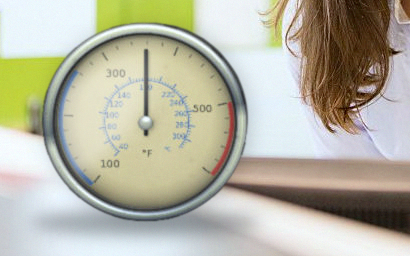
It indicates °F 360
